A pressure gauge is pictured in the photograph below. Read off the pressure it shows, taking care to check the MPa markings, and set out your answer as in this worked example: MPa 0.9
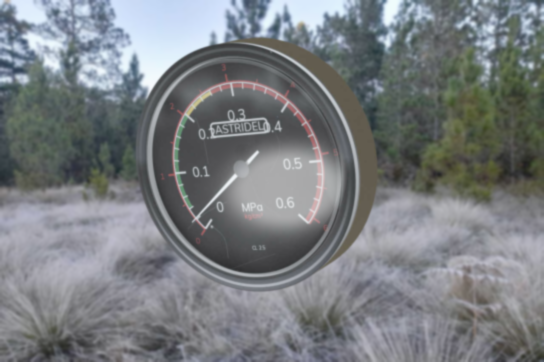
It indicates MPa 0.02
